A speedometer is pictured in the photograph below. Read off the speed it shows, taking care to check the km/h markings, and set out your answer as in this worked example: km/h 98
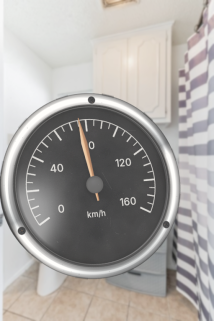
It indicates km/h 75
